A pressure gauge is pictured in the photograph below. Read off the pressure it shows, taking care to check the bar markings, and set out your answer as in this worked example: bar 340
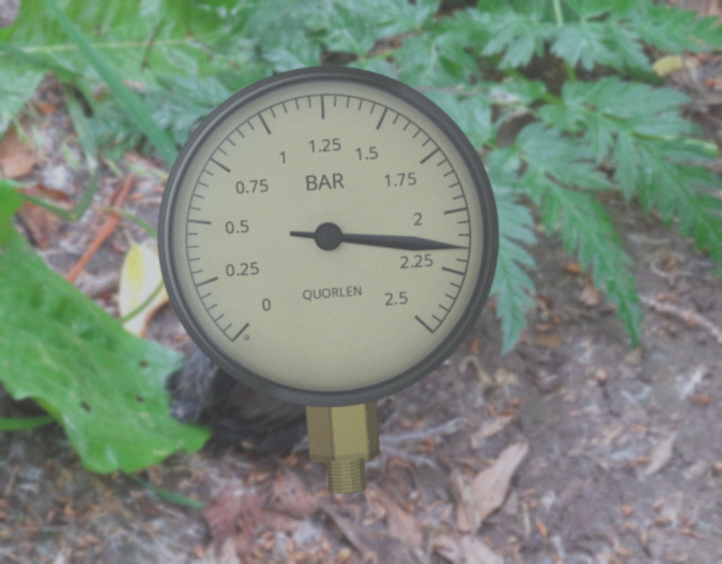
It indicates bar 2.15
